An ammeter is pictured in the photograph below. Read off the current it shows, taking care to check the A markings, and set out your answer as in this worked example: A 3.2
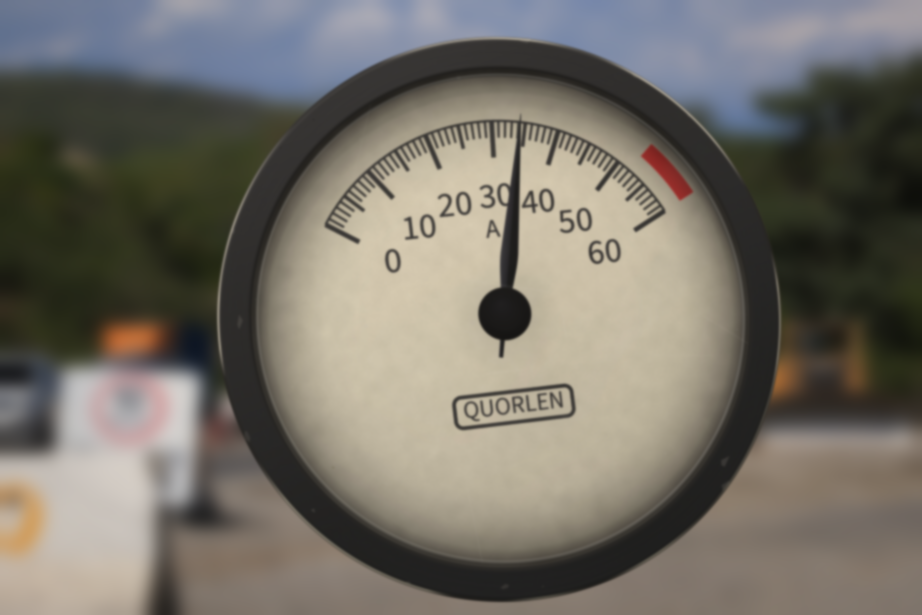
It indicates A 34
